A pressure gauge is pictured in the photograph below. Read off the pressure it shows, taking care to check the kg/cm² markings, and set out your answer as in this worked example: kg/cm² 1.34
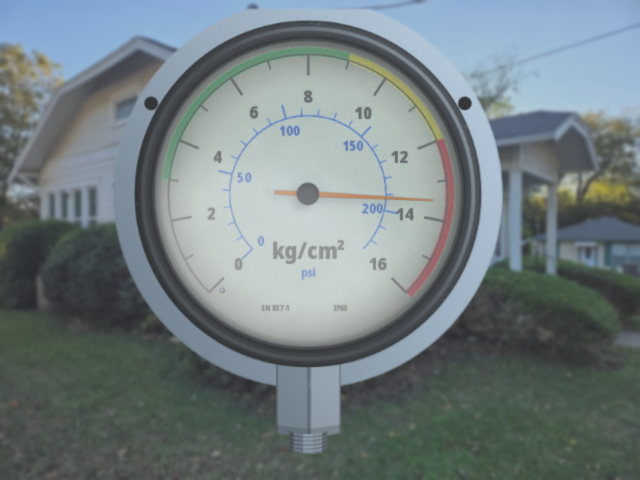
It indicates kg/cm² 13.5
